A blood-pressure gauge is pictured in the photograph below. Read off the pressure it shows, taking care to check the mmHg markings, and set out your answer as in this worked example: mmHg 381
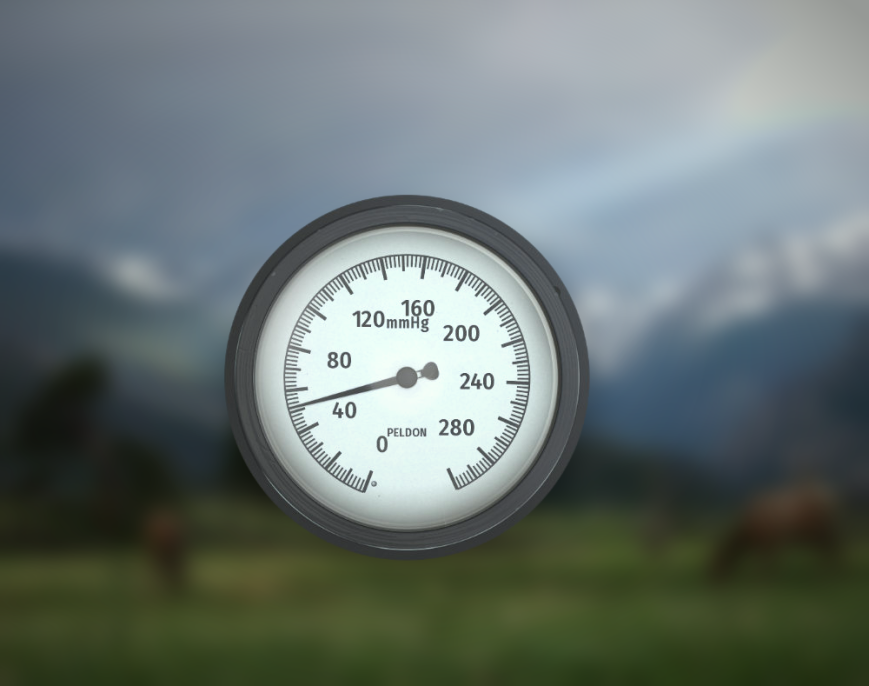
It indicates mmHg 52
